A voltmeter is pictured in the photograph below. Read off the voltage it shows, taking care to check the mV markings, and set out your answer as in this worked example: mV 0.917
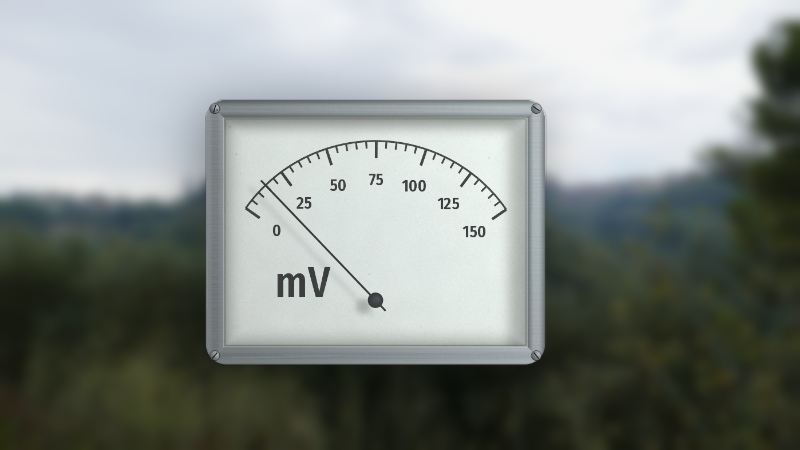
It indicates mV 15
